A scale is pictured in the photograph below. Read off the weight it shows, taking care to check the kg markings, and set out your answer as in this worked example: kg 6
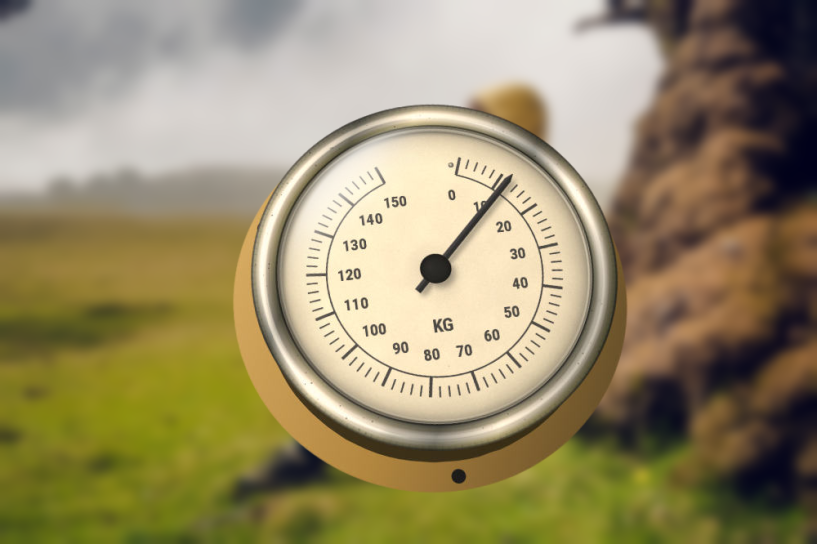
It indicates kg 12
